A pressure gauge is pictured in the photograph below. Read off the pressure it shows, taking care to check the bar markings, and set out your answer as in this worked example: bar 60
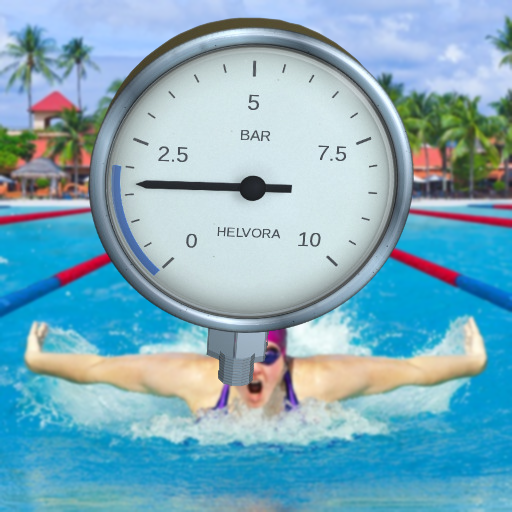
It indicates bar 1.75
